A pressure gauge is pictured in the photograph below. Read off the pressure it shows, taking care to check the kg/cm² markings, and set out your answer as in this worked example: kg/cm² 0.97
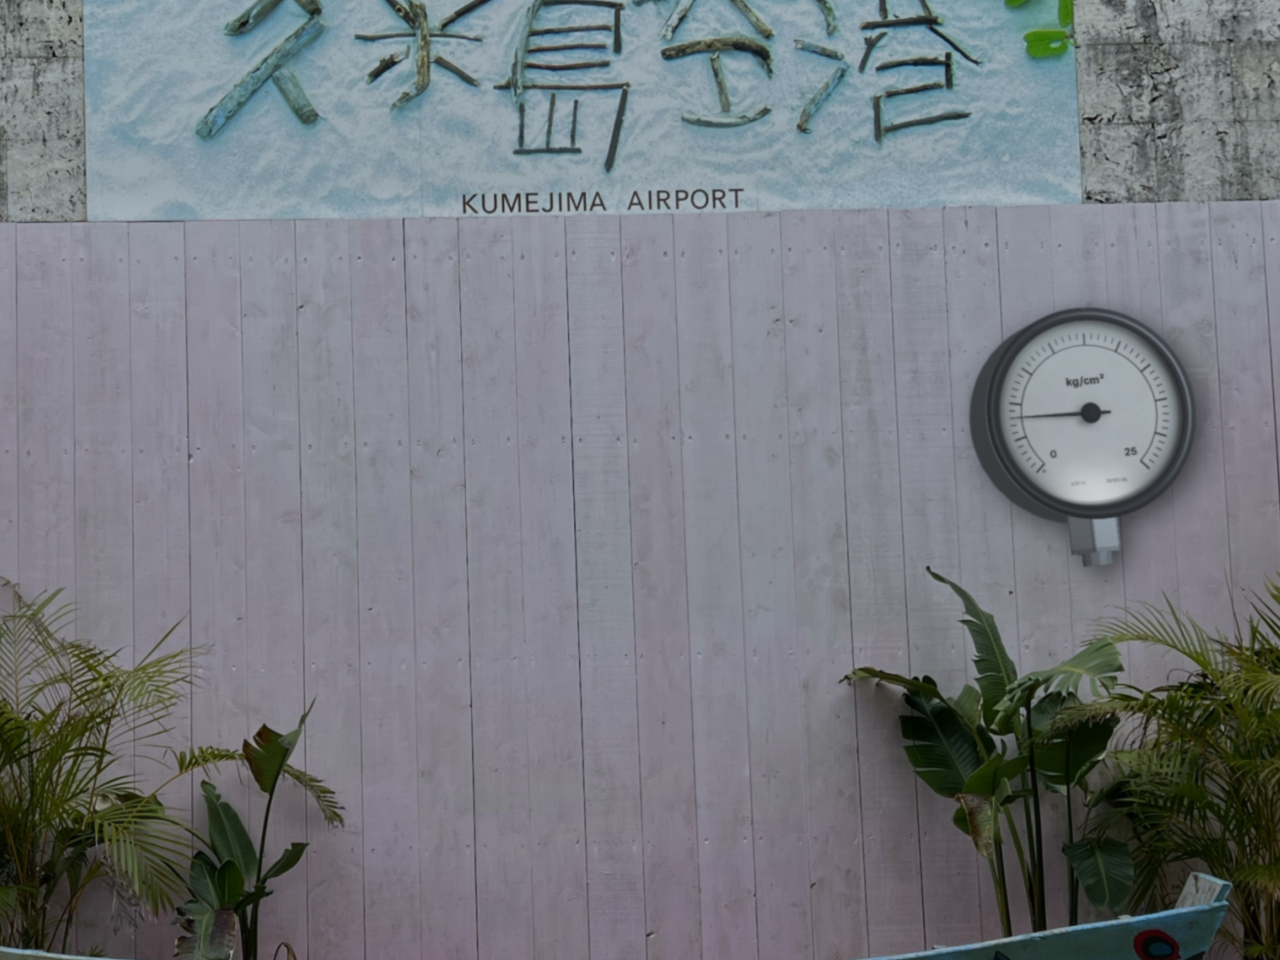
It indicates kg/cm² 4
